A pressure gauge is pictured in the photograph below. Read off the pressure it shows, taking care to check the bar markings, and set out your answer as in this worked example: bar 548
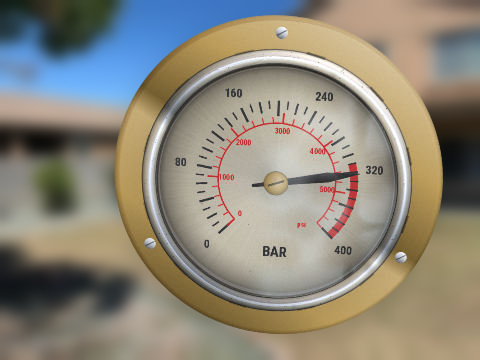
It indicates bar 320
